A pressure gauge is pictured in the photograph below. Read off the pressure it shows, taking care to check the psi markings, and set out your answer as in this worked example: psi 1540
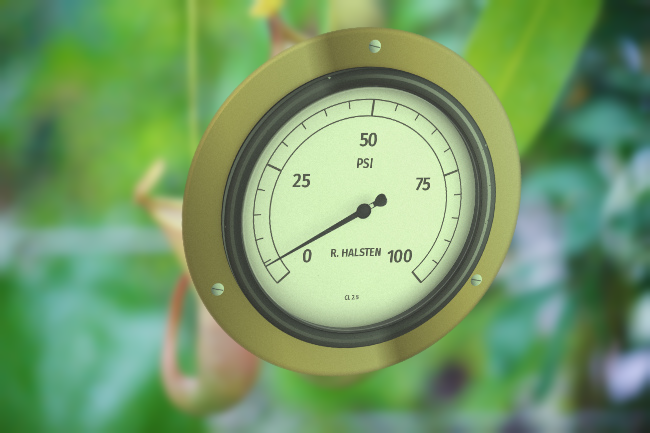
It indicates psi 5
